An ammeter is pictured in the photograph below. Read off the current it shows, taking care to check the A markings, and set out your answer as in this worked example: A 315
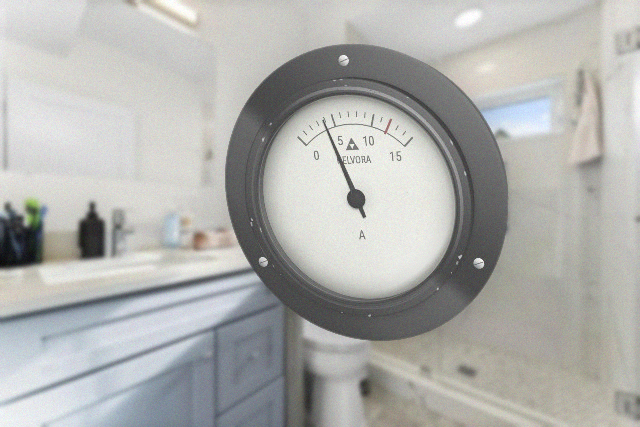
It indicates A 4
